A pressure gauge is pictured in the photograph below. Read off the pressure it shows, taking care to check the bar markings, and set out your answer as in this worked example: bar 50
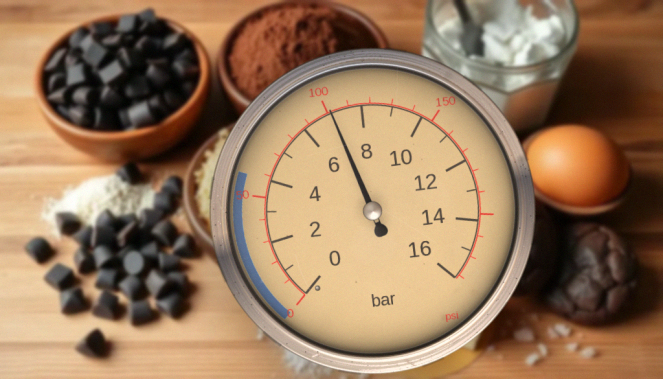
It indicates bar 7
